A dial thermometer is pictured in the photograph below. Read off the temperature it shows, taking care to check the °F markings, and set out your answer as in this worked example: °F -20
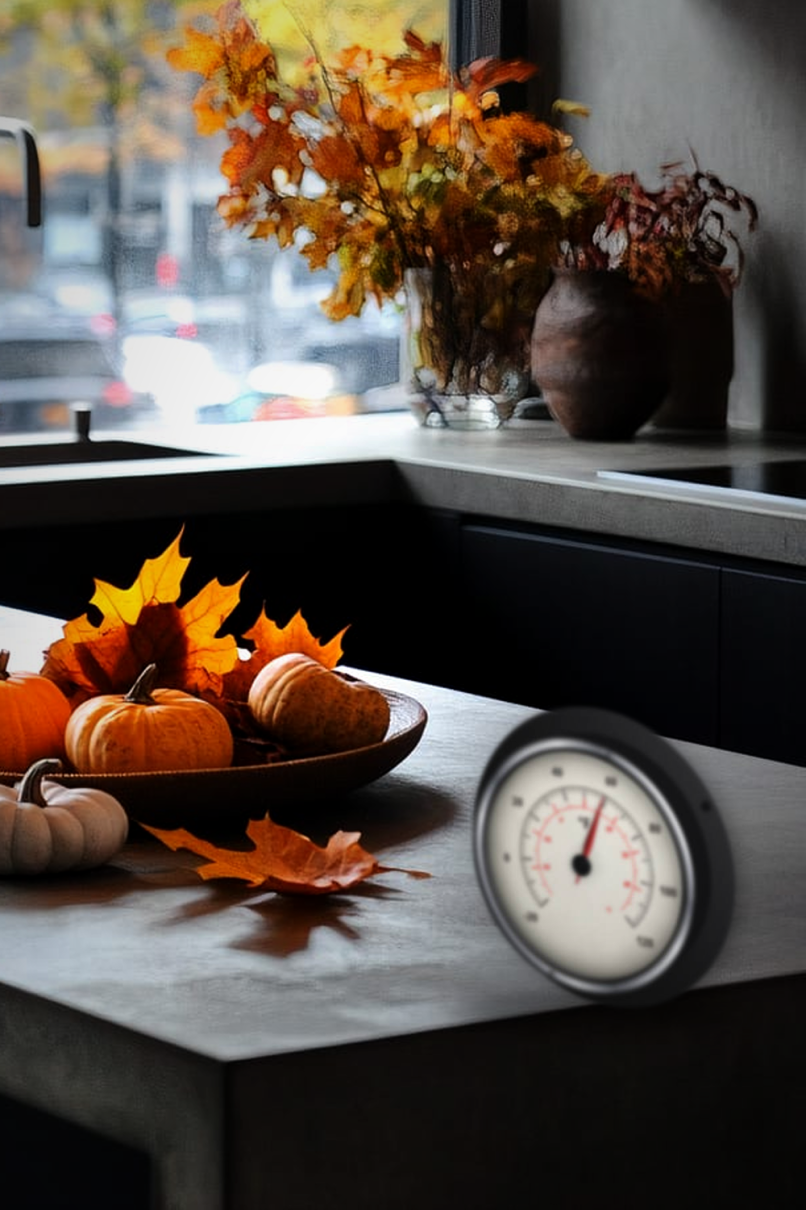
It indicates °F 60
